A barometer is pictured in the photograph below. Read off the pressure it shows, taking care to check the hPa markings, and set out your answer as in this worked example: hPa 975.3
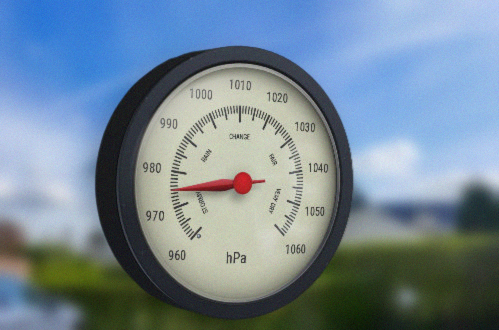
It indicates hPa 975
